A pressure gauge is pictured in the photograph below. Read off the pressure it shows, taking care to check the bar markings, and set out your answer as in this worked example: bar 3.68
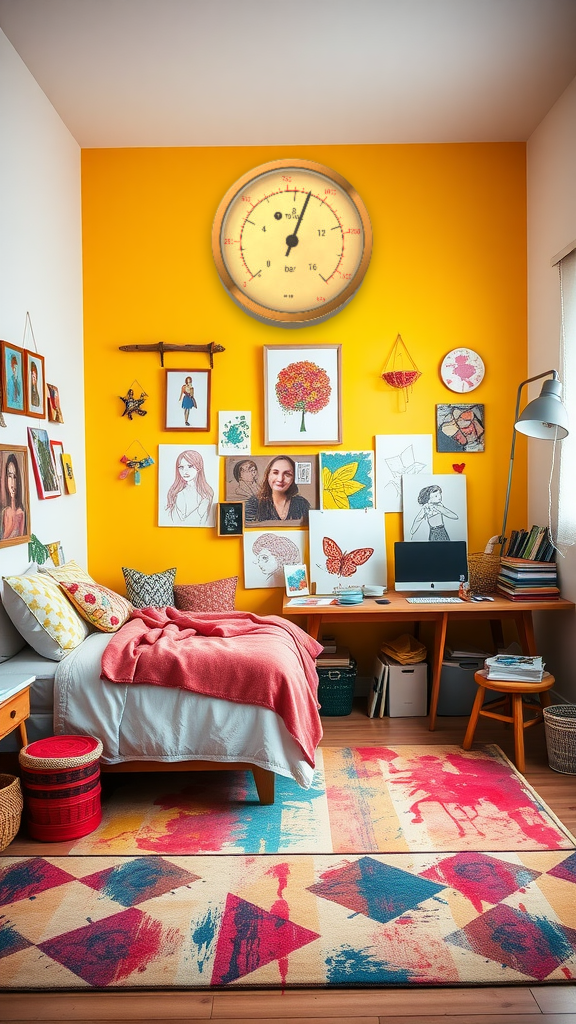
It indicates bar 9
